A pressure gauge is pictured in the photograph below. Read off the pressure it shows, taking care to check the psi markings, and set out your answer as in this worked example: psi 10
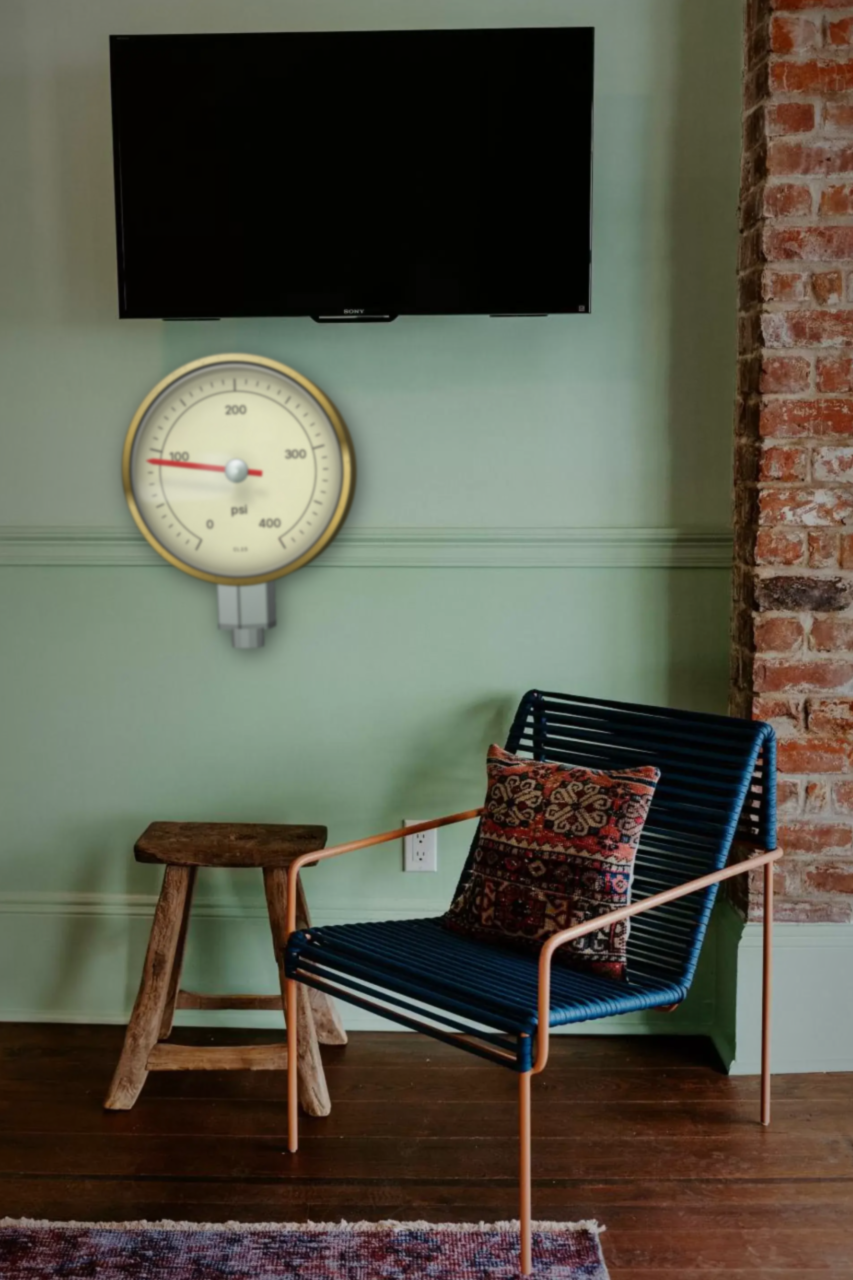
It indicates psi 90
